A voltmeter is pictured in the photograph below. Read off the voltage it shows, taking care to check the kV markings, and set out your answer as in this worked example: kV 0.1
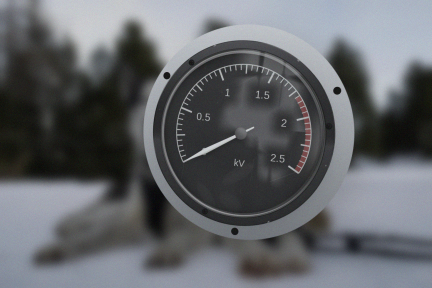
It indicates kV 0
